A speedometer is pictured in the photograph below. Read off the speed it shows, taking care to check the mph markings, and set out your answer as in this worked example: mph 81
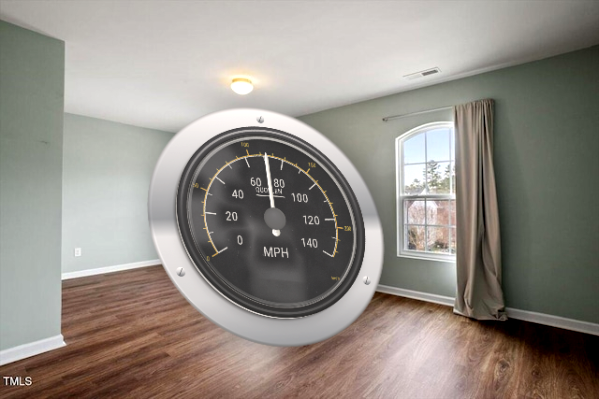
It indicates mph 70
